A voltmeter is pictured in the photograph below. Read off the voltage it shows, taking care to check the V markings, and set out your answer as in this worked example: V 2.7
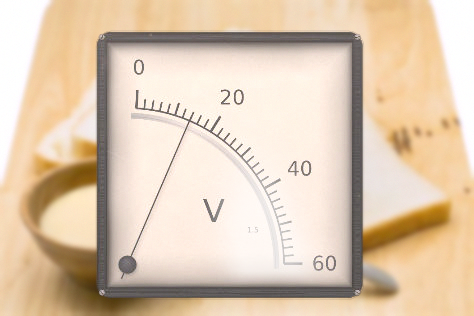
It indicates V 14
